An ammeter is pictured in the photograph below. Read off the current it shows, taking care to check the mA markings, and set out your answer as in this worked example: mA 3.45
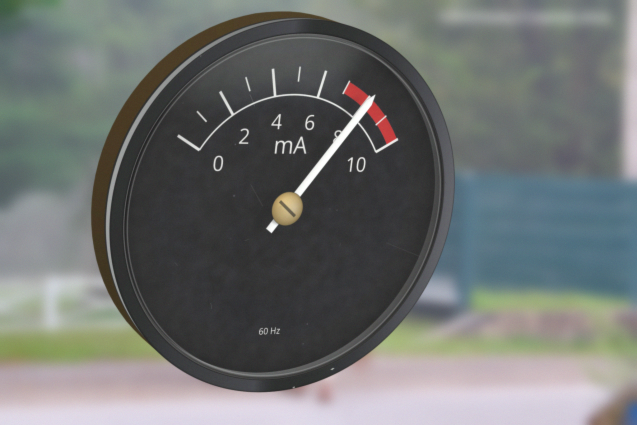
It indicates mA 8
